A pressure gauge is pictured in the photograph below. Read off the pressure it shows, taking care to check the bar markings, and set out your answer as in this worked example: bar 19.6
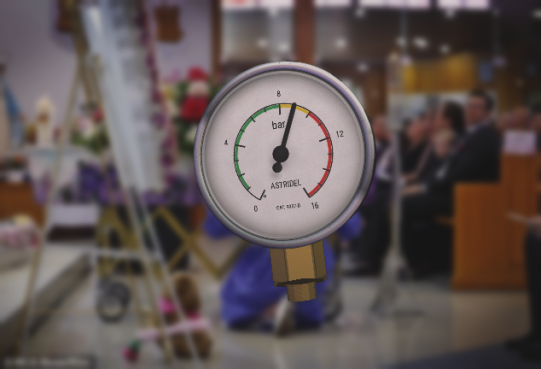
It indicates bar 9
